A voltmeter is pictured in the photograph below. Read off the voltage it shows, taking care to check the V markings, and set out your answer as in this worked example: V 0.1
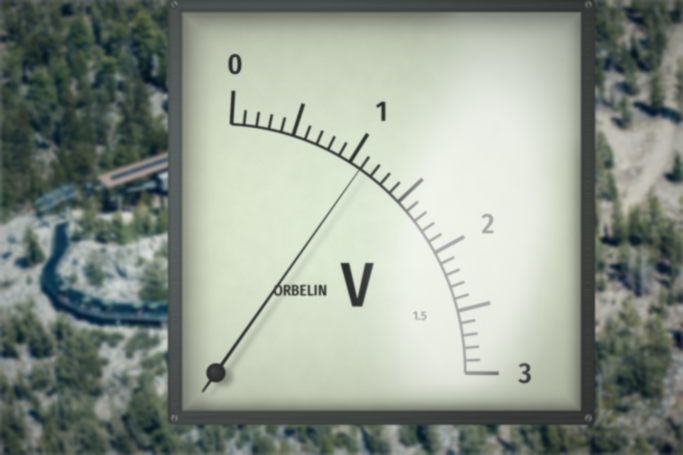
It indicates V 1.1
